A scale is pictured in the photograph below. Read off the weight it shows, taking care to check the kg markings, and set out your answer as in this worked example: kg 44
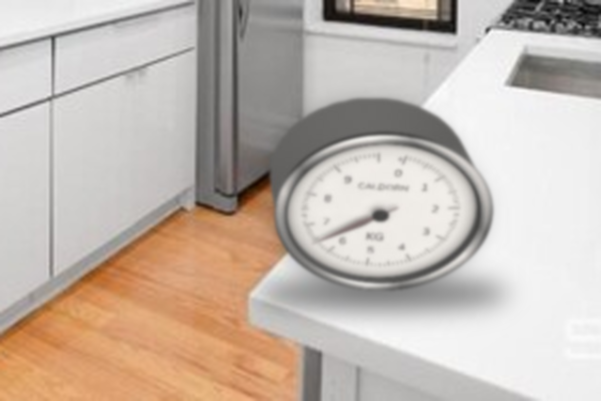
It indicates kg 6.5
